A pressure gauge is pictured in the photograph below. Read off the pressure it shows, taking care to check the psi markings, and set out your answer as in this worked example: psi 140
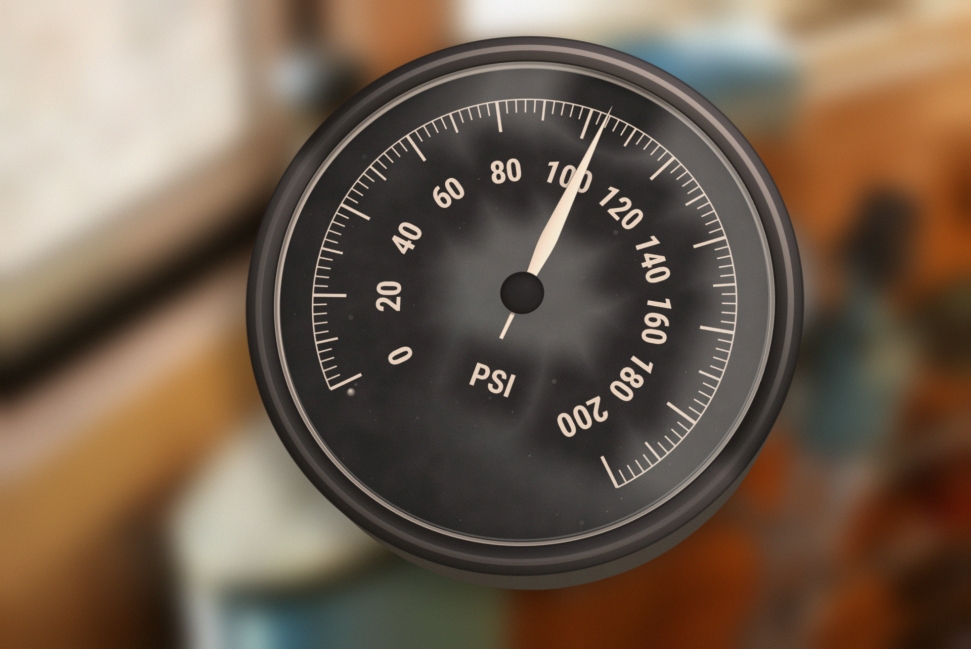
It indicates psi 104
